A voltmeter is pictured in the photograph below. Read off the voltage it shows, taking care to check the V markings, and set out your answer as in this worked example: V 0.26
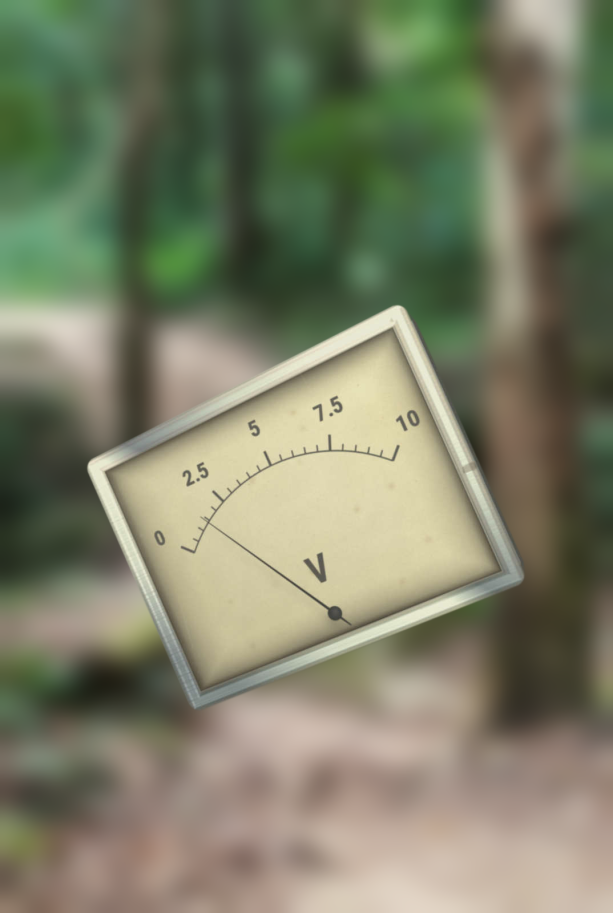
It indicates V 1.5
